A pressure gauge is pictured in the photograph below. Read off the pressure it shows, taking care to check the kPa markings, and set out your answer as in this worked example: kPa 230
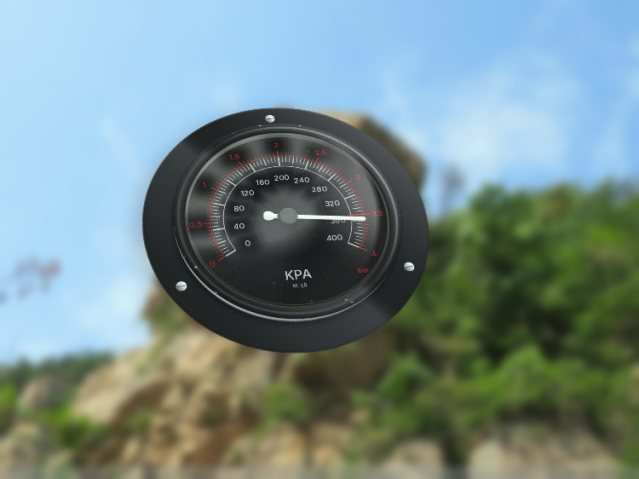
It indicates kPa 360
